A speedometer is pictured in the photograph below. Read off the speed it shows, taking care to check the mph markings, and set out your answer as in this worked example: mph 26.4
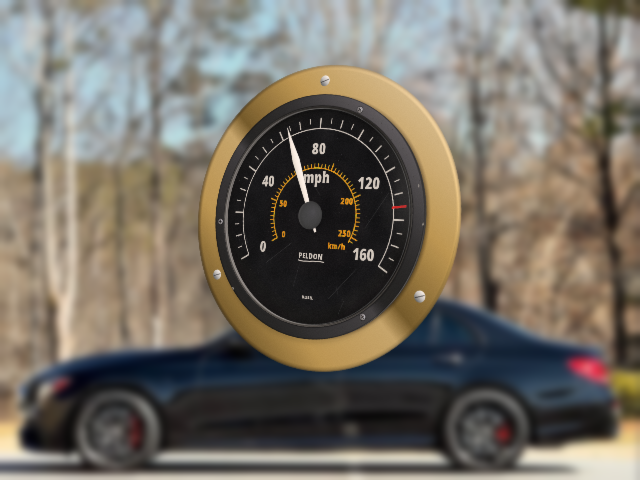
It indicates mph 65
